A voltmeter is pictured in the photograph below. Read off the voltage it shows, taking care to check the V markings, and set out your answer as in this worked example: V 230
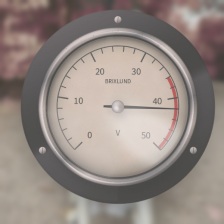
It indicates V 42
